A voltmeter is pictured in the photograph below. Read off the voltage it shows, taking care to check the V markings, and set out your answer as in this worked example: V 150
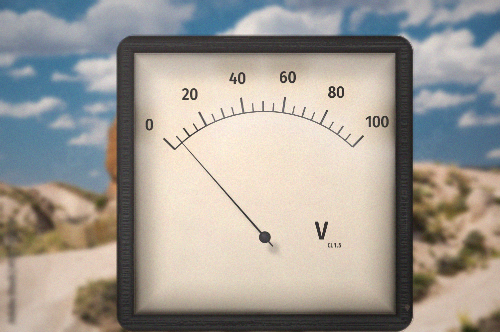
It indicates V 5
